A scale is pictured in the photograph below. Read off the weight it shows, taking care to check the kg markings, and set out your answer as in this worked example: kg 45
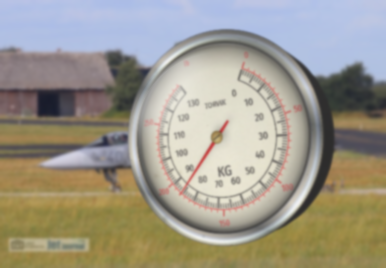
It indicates kg 85
